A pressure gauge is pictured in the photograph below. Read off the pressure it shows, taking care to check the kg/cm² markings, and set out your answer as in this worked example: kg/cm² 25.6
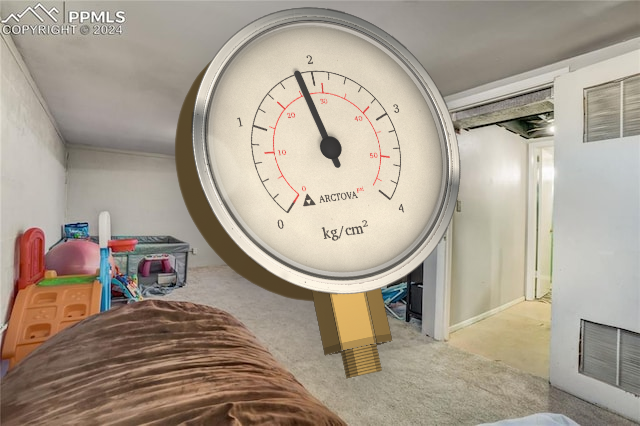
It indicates kg/cm² 1.8
